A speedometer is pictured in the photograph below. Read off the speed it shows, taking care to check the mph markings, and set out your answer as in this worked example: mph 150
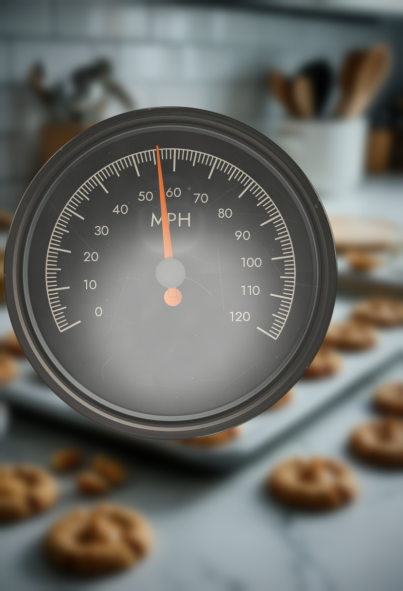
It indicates mph 56
